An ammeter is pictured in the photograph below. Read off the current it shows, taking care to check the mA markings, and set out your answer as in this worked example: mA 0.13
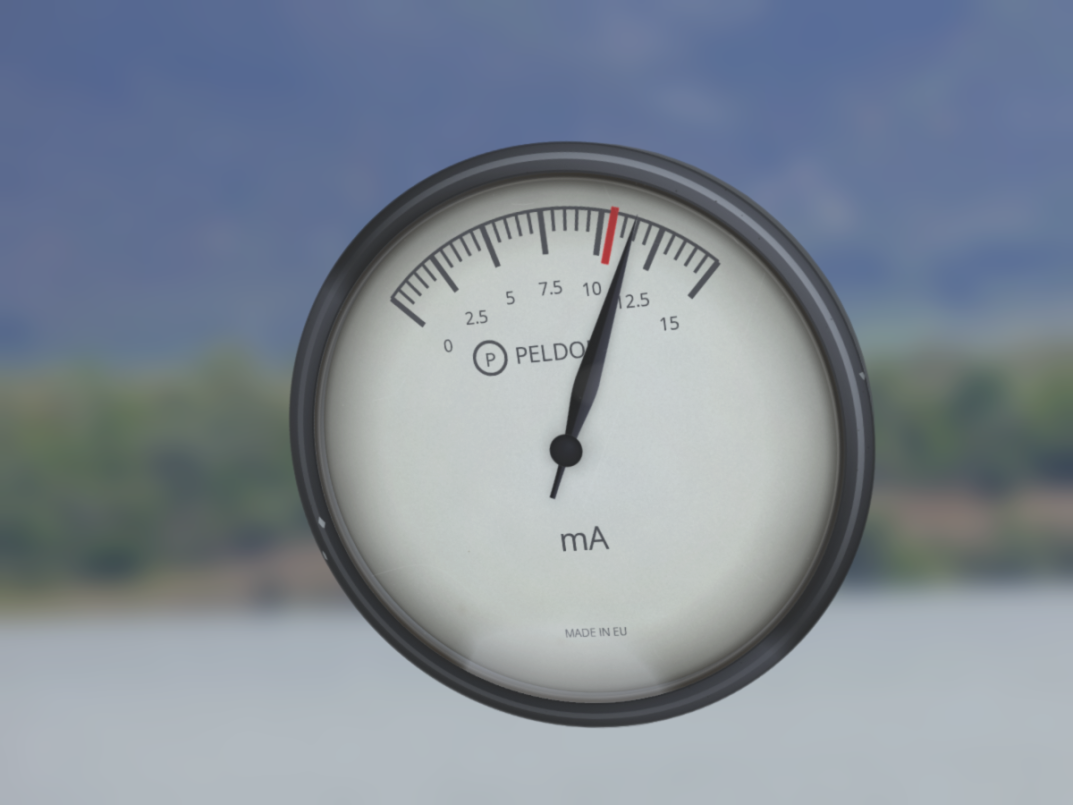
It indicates mA 11.5
